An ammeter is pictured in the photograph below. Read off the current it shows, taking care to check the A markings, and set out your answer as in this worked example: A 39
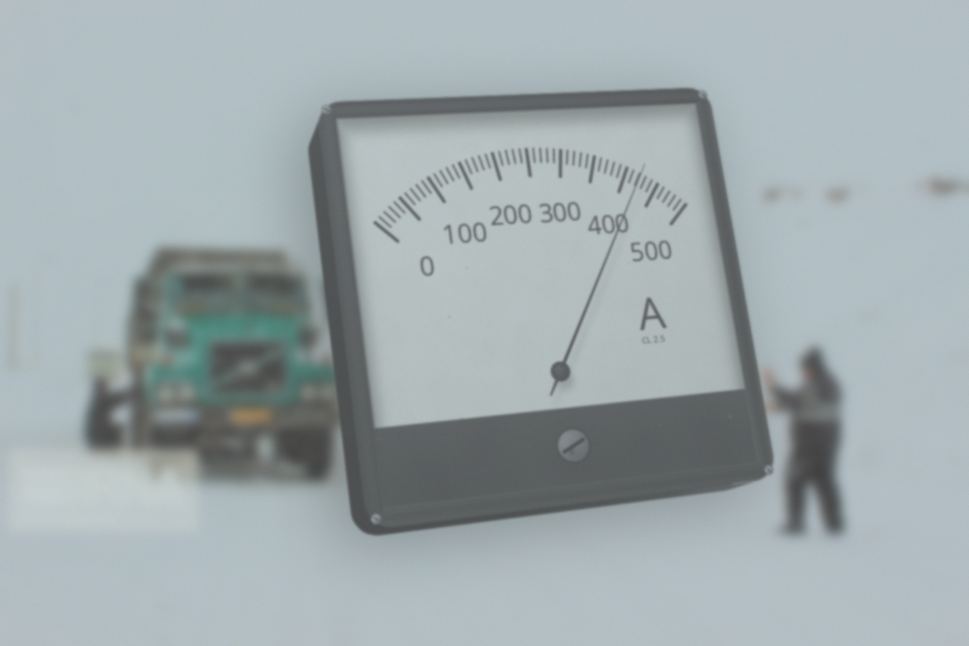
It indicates A 420
